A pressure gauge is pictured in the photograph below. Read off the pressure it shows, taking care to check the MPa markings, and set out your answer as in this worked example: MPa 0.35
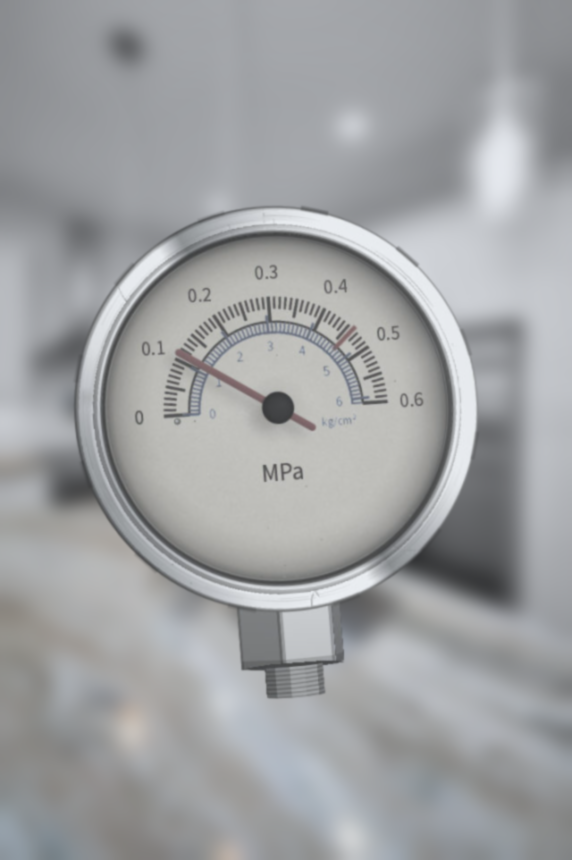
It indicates MPa 0.11
